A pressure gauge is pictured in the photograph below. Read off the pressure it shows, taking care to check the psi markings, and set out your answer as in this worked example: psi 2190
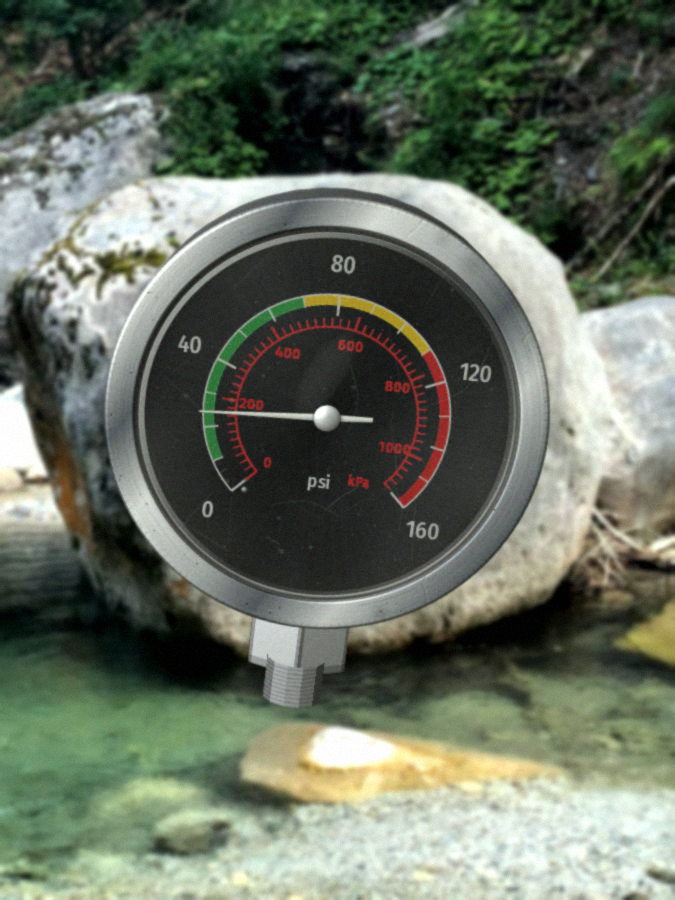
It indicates psi 25
